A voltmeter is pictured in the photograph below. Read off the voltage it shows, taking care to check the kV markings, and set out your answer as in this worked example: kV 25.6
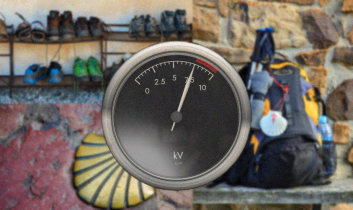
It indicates kV 7.5
